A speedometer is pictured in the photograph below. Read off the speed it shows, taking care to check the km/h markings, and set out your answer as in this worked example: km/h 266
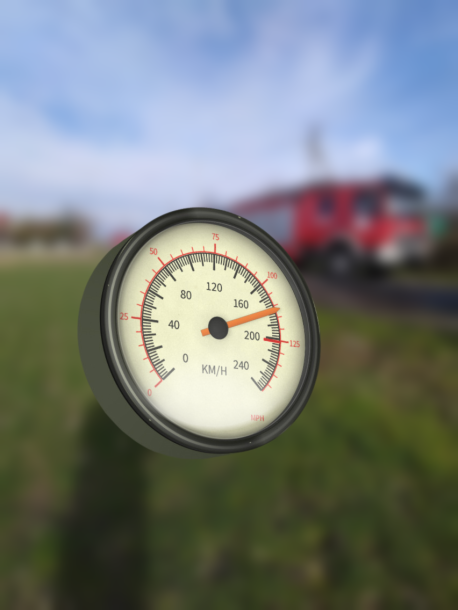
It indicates km/h 180
